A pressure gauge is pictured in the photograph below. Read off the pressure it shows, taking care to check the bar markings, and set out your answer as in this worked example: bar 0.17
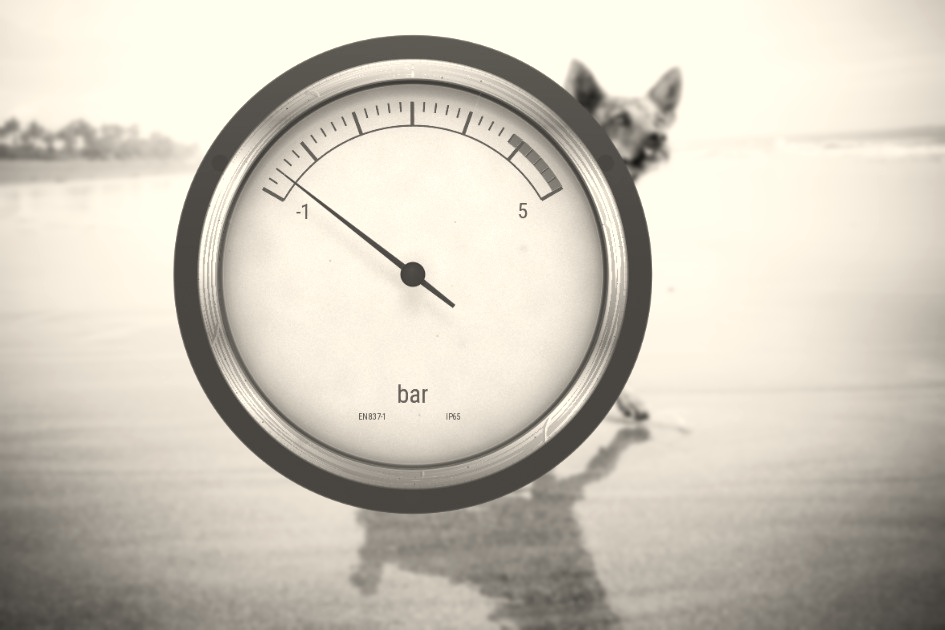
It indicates bar -0.6
